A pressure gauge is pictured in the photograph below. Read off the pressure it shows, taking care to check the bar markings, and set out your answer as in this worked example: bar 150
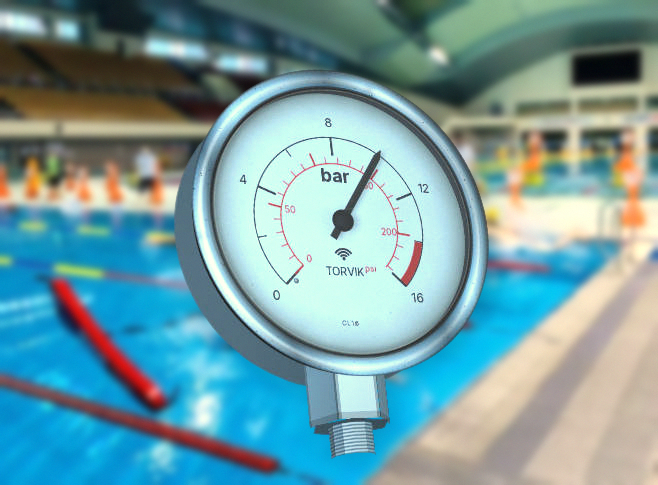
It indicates bar 10
